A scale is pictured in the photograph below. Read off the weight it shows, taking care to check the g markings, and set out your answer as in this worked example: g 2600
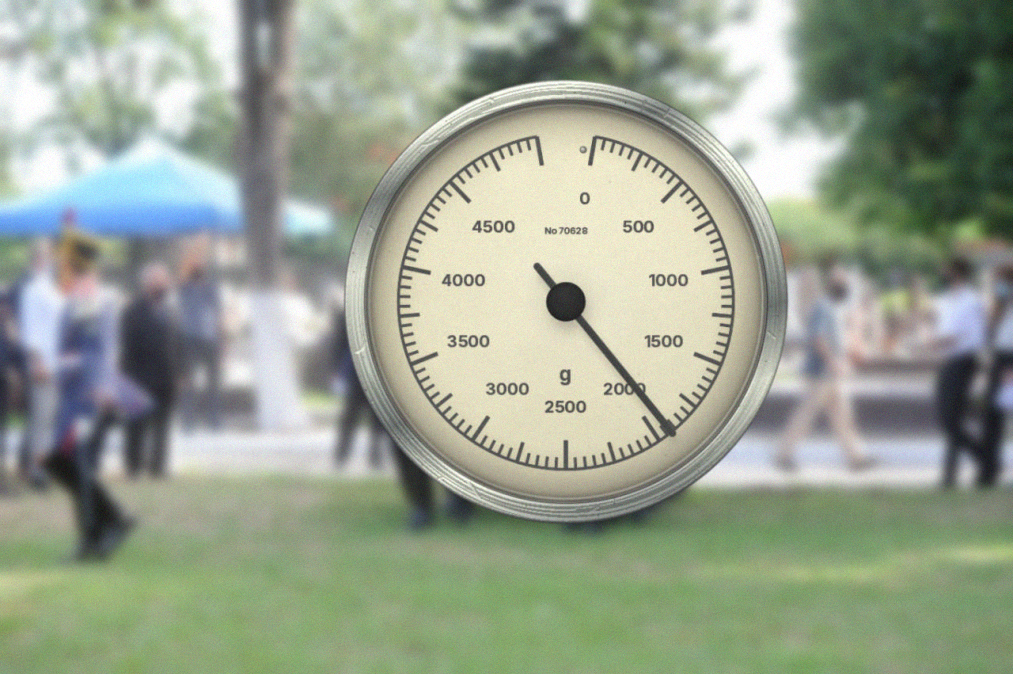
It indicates g 1925
